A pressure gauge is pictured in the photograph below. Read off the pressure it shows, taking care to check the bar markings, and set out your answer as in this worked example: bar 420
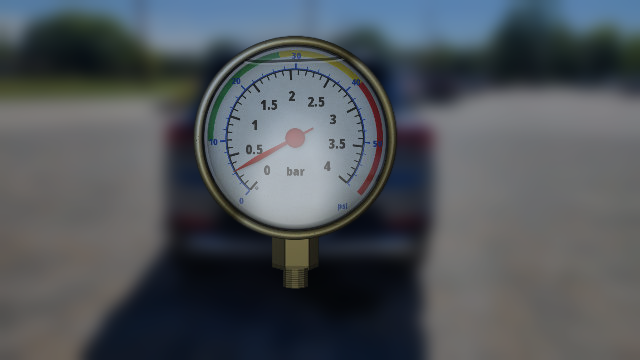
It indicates bar 0.3
